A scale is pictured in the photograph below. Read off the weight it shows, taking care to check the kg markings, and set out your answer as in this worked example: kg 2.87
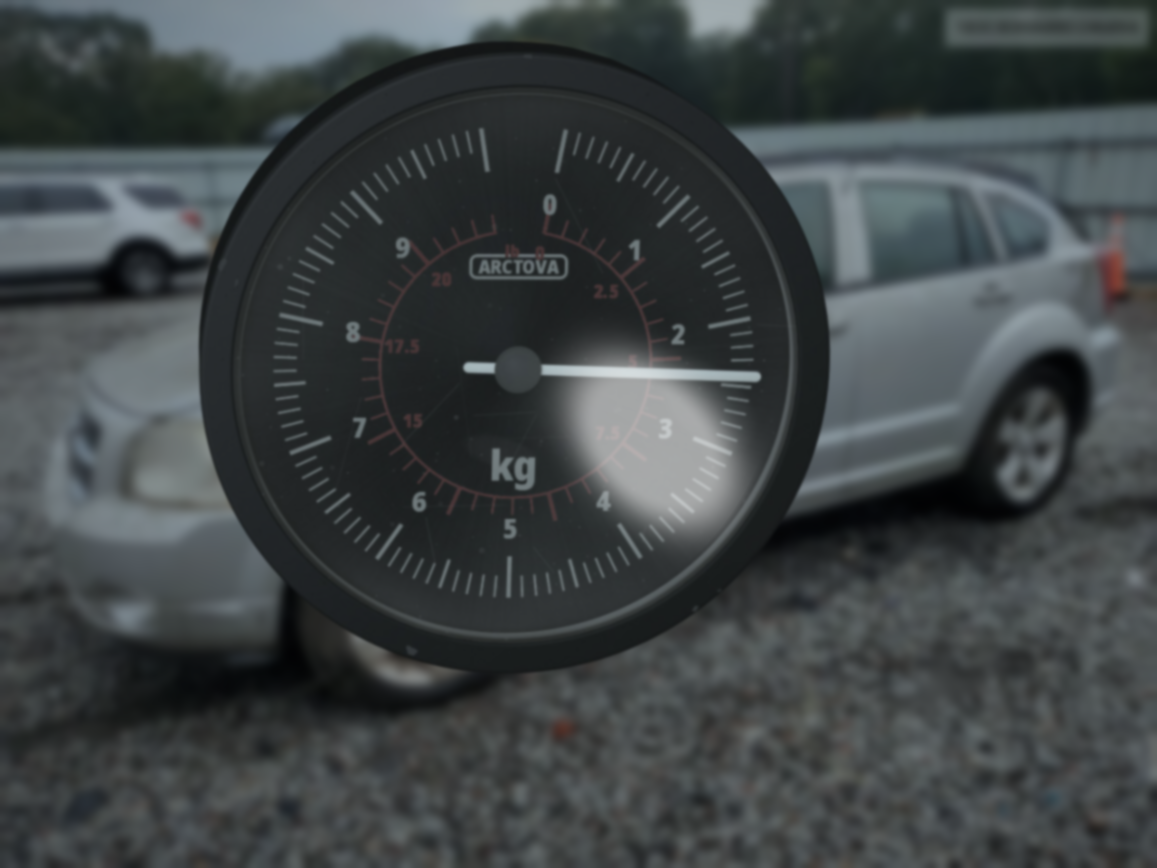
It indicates kg 2.4
